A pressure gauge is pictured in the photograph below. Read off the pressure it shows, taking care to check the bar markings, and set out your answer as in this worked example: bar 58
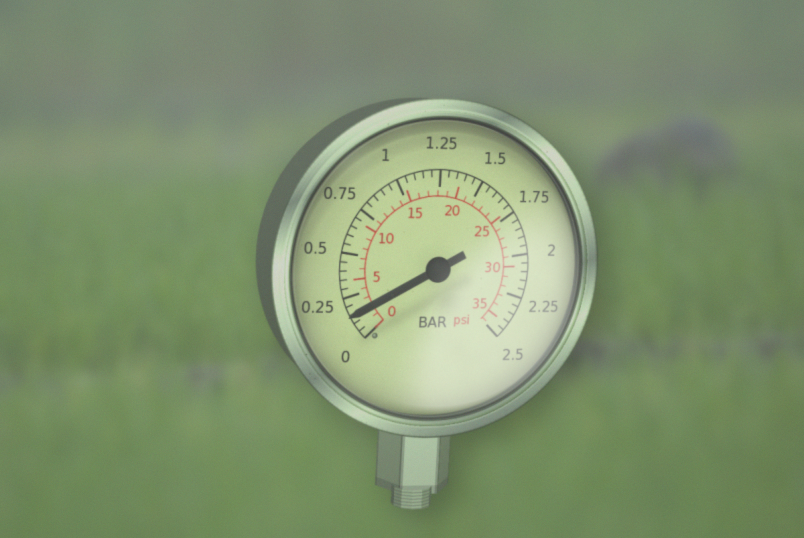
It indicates bar 0.15
